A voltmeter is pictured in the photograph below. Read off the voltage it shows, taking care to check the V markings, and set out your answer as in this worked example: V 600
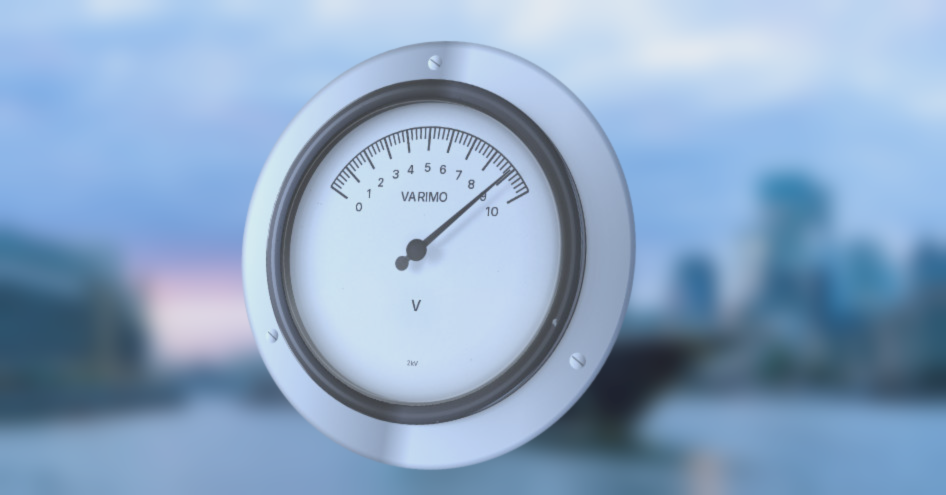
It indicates V 9
